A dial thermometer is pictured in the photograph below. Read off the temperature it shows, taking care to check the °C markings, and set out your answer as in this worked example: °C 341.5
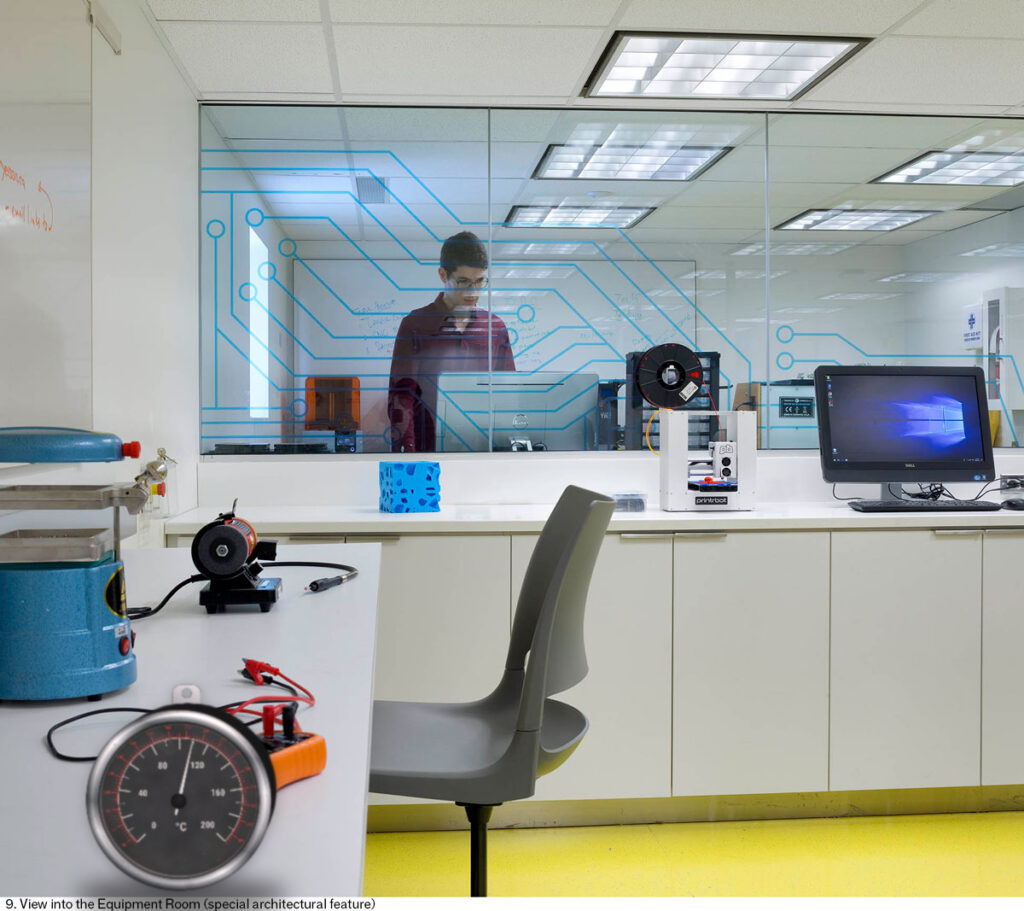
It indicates °C 110
